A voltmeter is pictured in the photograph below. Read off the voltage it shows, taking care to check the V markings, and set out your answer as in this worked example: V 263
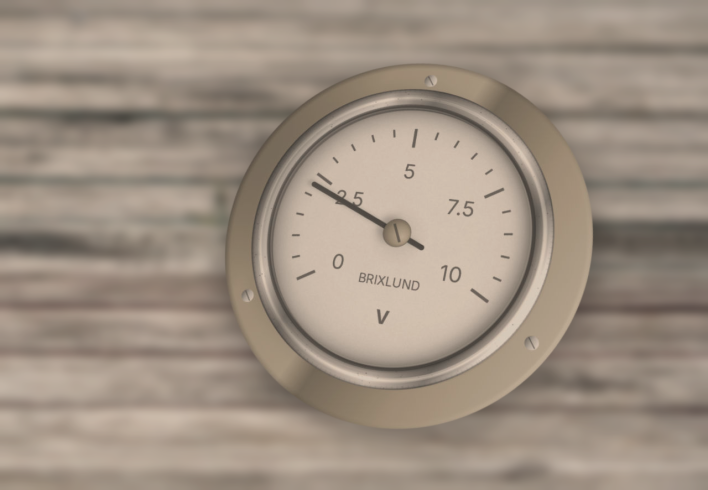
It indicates V 2.25
